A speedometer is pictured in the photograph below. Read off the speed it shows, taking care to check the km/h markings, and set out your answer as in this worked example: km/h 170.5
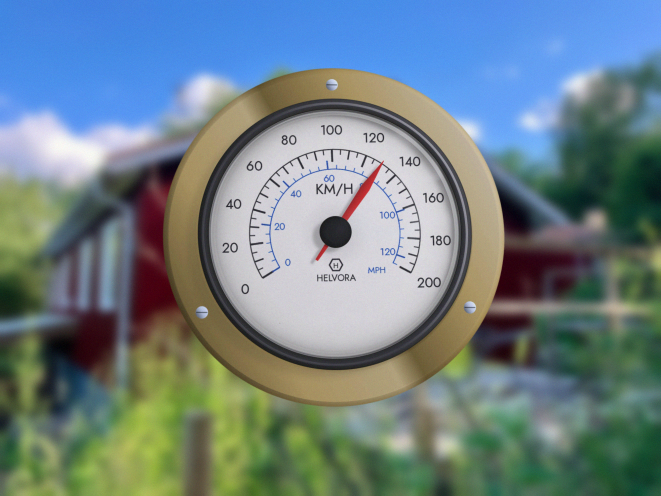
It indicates km/h 130
